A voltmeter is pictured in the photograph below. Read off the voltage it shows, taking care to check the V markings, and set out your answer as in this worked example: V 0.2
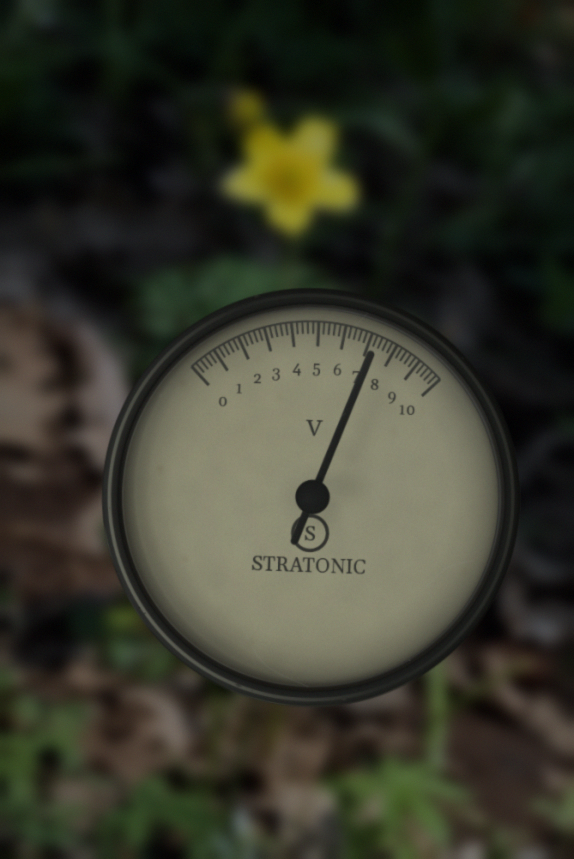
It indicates V 7.2
